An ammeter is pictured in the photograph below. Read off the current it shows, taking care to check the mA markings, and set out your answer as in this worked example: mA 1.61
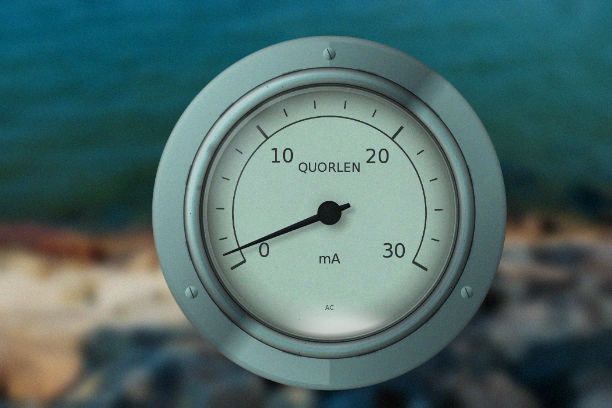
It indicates mA 1
